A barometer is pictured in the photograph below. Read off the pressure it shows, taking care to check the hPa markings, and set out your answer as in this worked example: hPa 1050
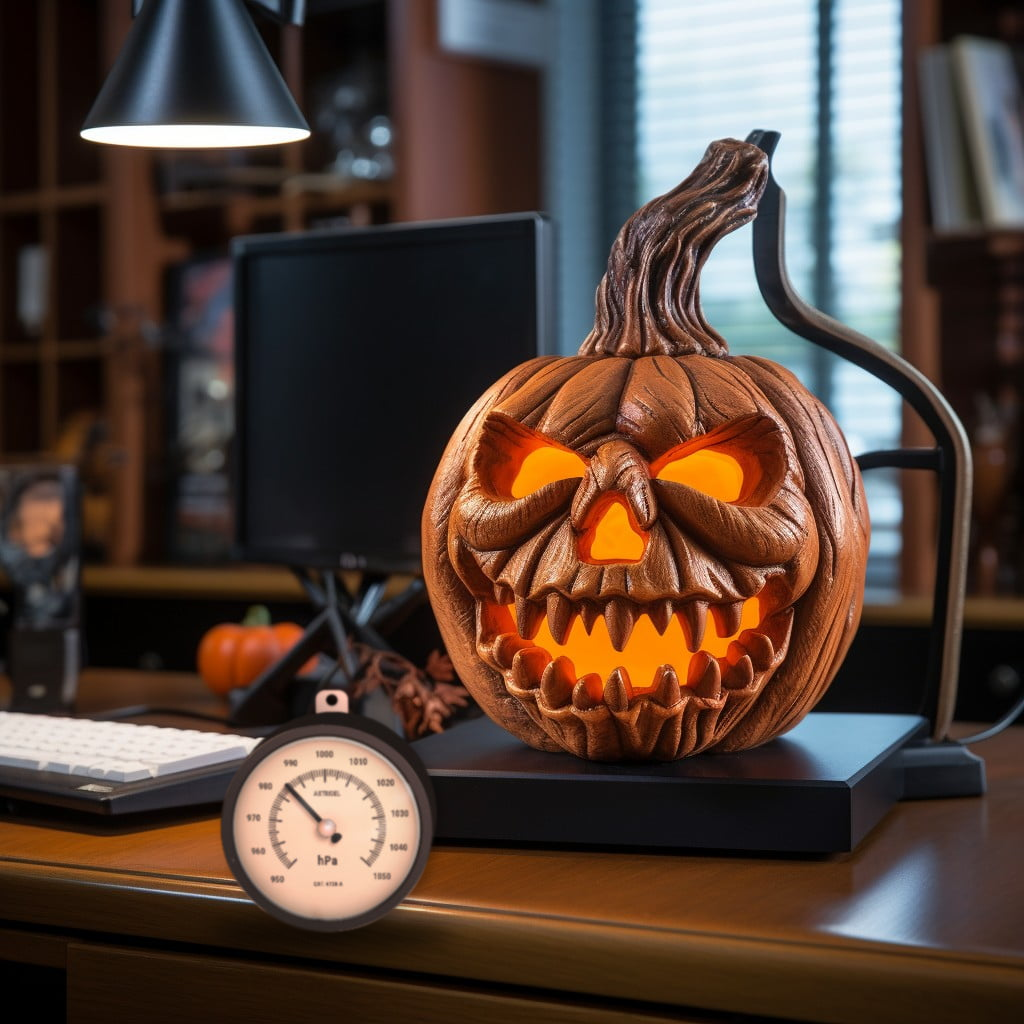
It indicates hPa 985
